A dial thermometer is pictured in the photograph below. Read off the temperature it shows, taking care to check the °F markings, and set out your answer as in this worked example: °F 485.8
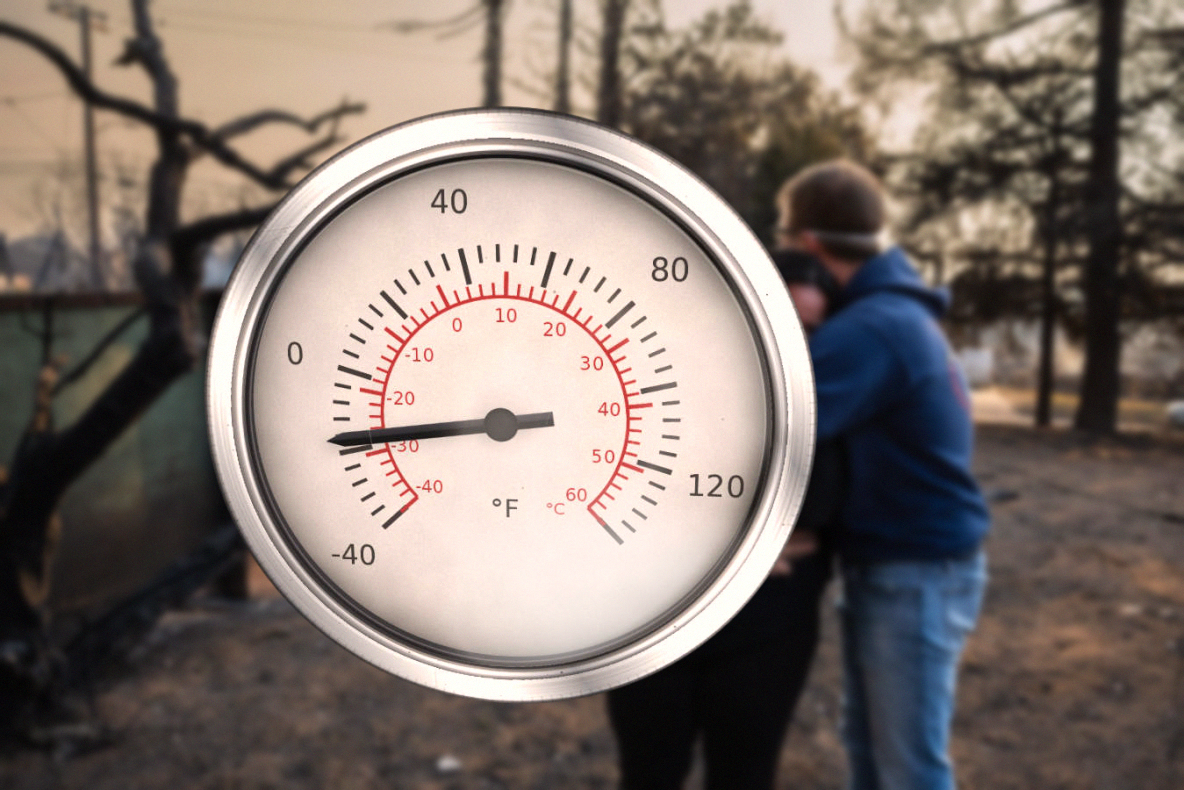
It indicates °F -16
